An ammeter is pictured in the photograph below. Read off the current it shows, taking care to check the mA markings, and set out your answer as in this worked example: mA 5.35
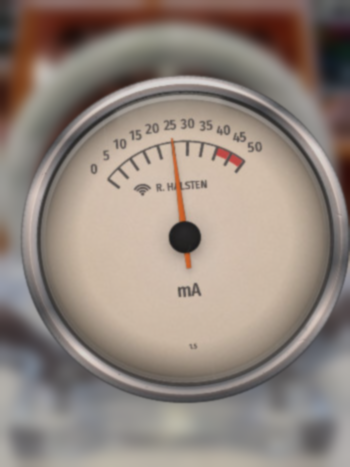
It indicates mA 25
